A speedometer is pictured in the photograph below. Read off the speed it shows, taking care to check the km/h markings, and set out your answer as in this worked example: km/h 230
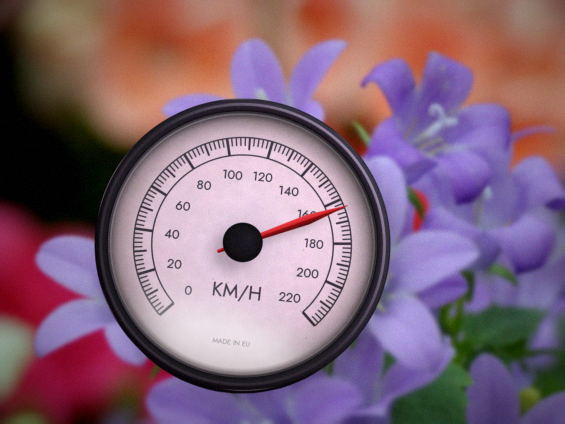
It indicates km/h 164
